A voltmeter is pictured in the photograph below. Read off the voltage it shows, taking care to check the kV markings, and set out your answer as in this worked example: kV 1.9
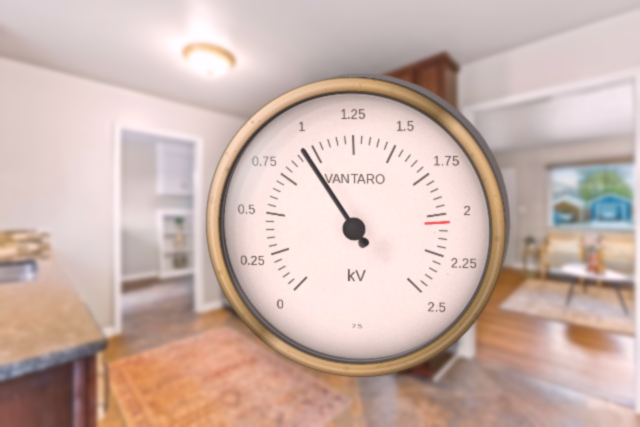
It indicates kV 0.95
